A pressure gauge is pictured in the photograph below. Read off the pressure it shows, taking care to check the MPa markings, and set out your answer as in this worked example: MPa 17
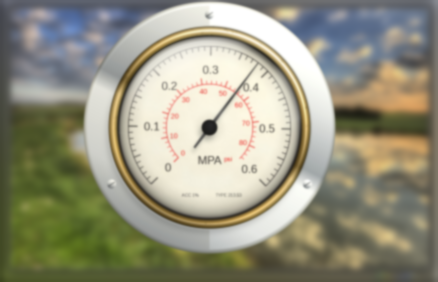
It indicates MPa 0.38
